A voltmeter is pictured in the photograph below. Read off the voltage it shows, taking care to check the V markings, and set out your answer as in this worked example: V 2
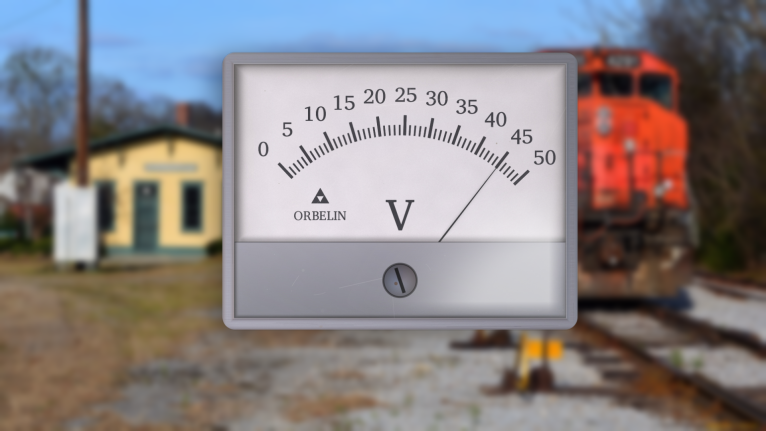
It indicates V 45
